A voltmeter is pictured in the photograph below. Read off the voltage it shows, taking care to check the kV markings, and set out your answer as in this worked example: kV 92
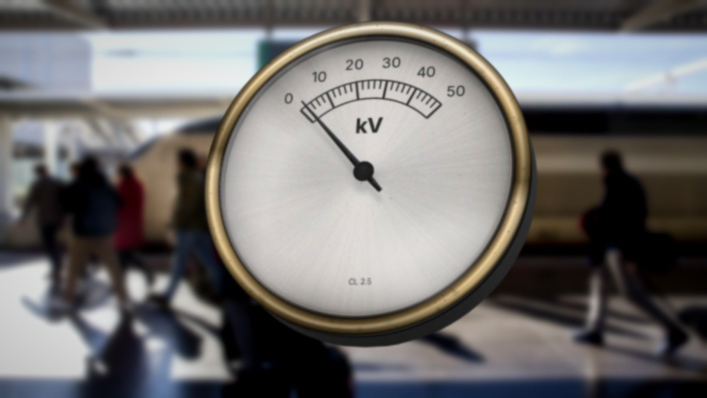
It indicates kV 2
